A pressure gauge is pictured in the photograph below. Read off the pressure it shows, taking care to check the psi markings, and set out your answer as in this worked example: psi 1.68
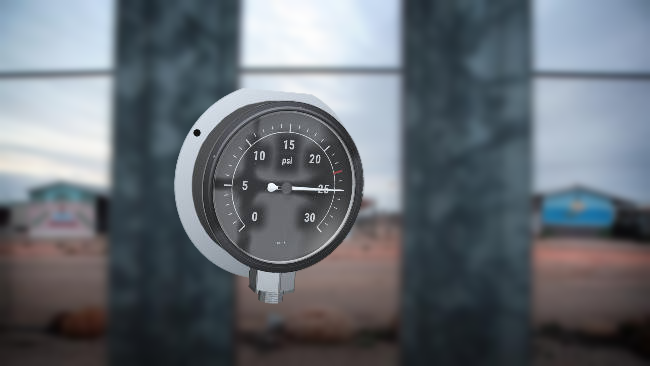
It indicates psi 25
